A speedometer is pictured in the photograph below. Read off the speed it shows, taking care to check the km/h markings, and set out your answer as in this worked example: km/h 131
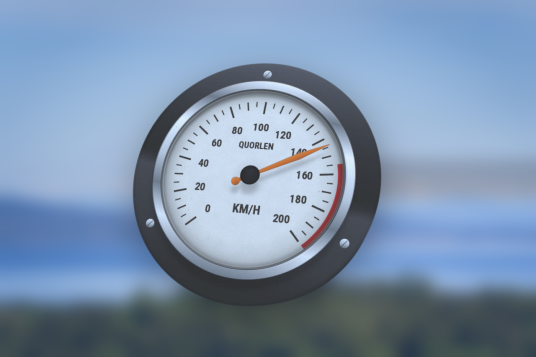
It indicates km/h 145
